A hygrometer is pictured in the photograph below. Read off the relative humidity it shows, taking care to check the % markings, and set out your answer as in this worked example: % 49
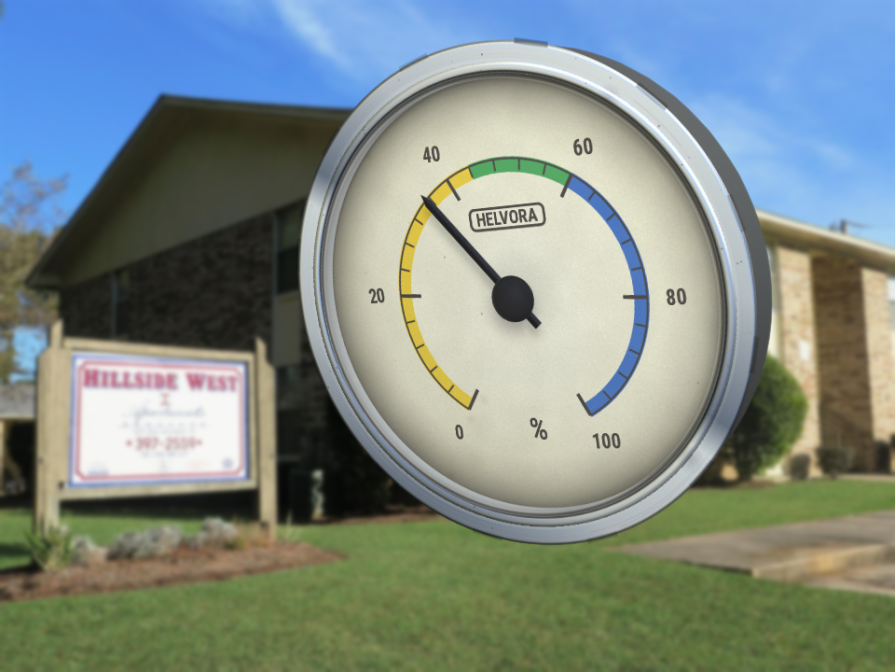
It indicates % 36
